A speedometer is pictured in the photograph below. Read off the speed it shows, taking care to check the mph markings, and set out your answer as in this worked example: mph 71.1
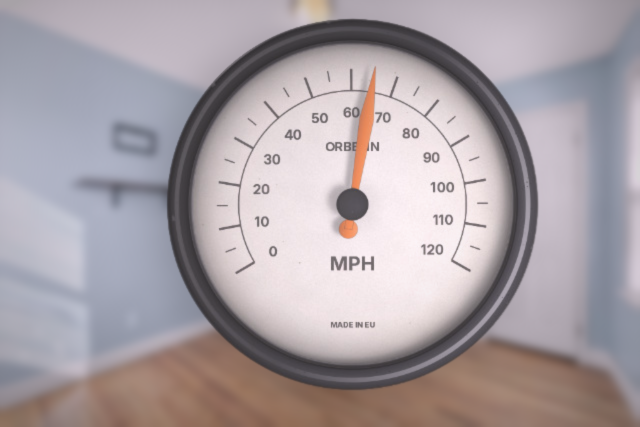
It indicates mph 65
